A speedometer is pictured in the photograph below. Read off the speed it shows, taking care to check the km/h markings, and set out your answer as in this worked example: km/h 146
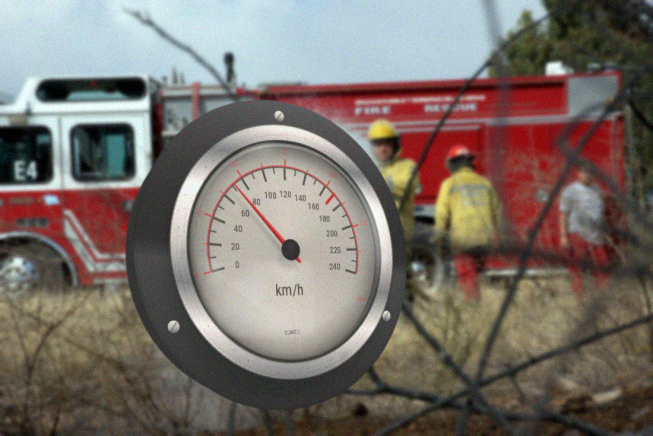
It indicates km/h 70
